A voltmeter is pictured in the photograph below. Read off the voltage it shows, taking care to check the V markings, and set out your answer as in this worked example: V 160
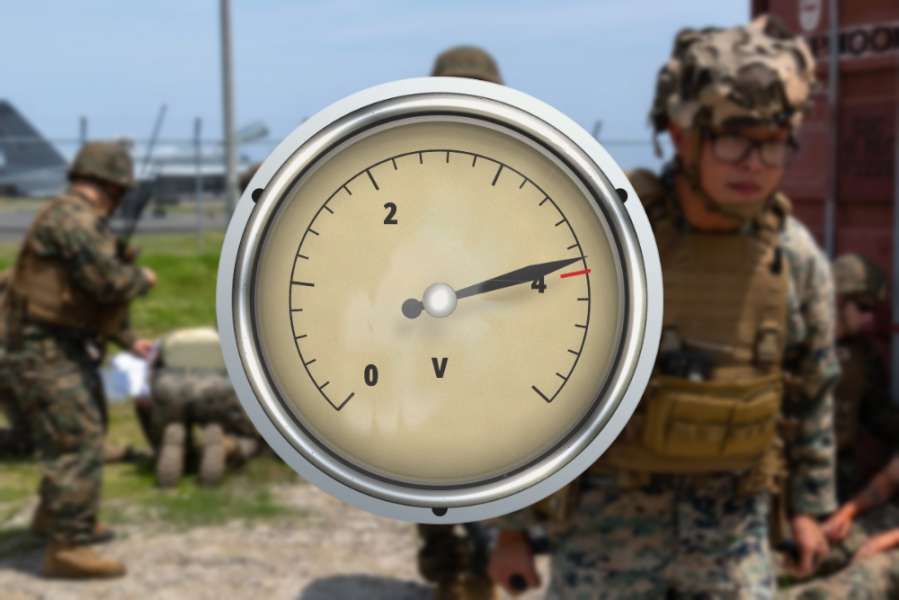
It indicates V 3.9
